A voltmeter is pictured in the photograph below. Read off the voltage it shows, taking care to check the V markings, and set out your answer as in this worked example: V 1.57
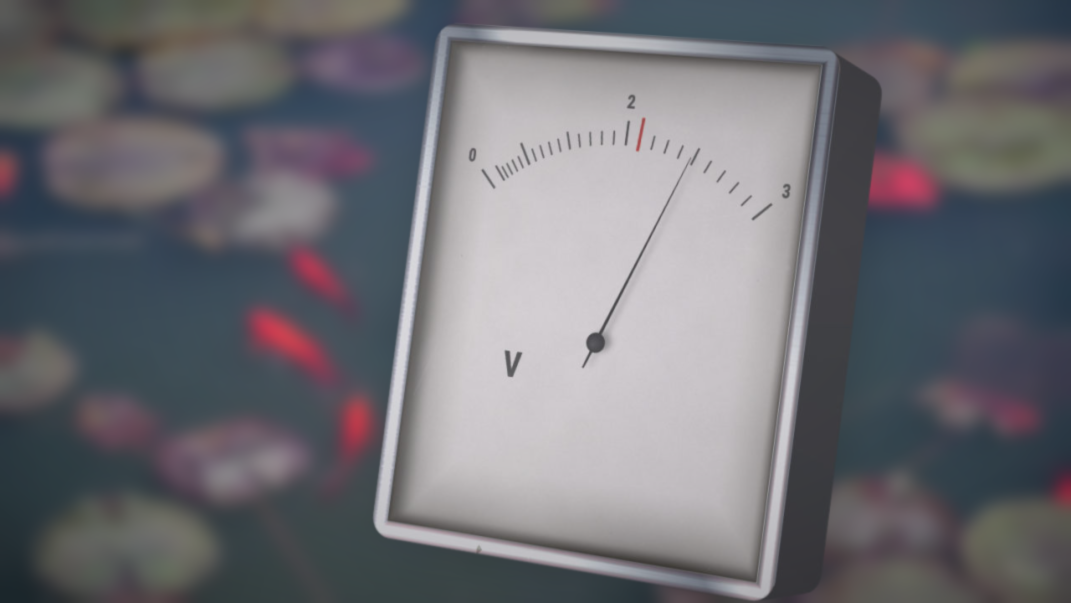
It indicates V 2.5
